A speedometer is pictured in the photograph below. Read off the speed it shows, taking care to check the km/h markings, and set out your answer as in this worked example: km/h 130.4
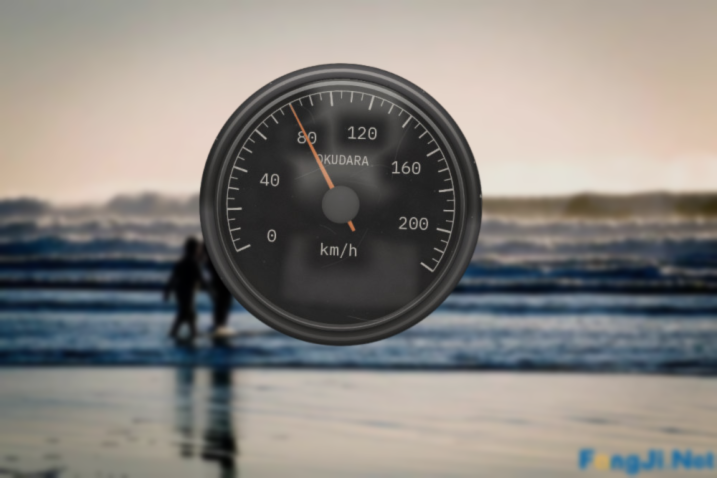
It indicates km/h 80
